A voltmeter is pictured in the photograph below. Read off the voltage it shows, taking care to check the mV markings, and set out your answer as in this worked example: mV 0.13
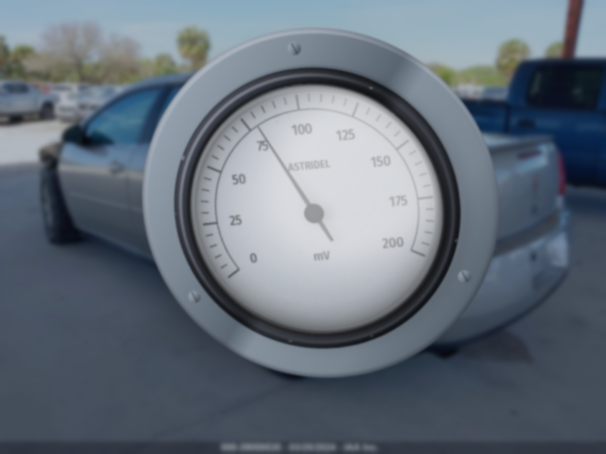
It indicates mV 80
